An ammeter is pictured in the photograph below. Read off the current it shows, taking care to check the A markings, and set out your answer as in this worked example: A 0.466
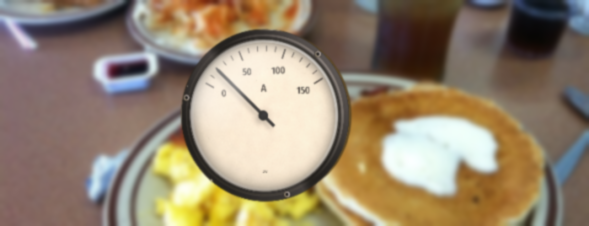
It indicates A 20
